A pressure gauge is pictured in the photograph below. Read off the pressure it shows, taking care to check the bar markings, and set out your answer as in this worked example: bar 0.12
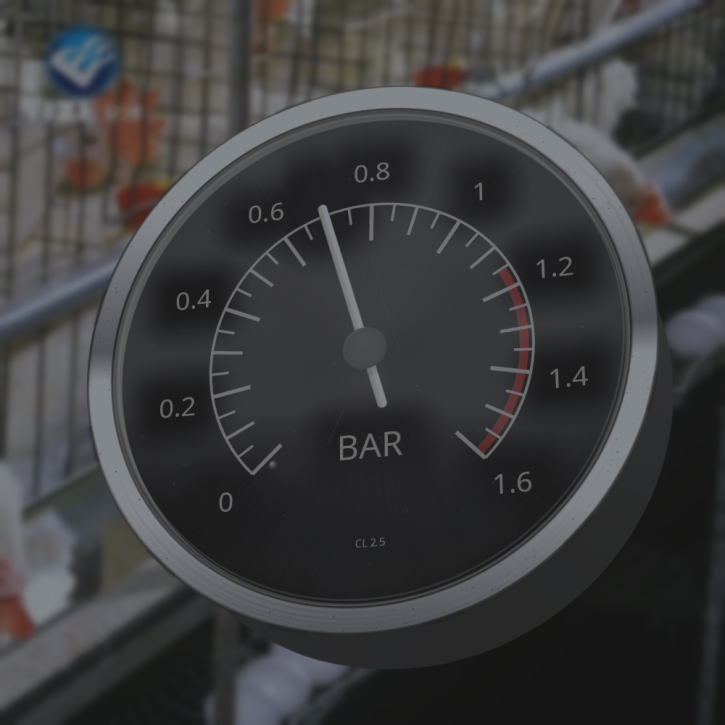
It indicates bar 0.7
